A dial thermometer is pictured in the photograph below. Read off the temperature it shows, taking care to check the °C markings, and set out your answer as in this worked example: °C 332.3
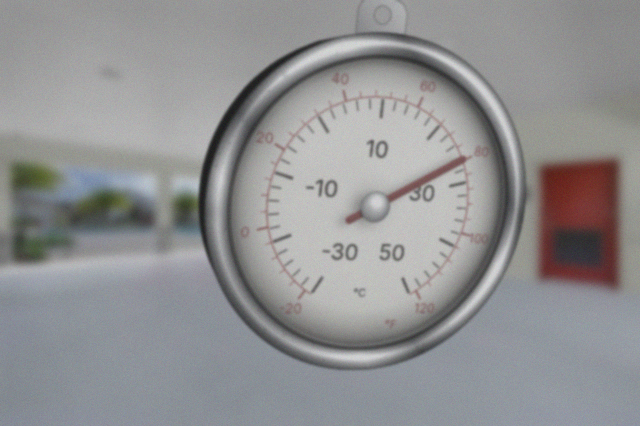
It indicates °C 26
